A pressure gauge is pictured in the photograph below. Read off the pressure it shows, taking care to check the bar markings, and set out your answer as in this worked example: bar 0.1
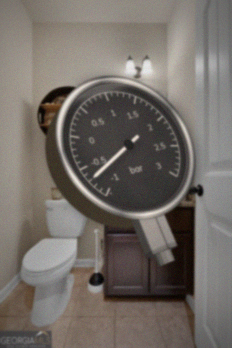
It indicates bar -0.7
